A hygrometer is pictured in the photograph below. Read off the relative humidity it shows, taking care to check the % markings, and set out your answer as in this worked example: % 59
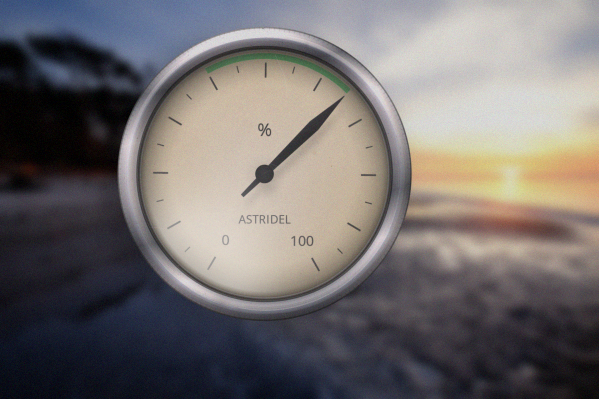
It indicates % 65
